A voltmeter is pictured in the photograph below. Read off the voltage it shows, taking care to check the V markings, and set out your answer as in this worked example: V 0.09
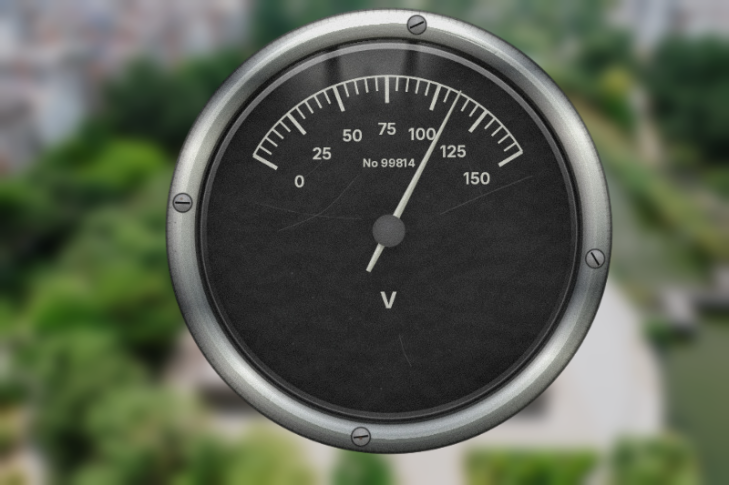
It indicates V 110
